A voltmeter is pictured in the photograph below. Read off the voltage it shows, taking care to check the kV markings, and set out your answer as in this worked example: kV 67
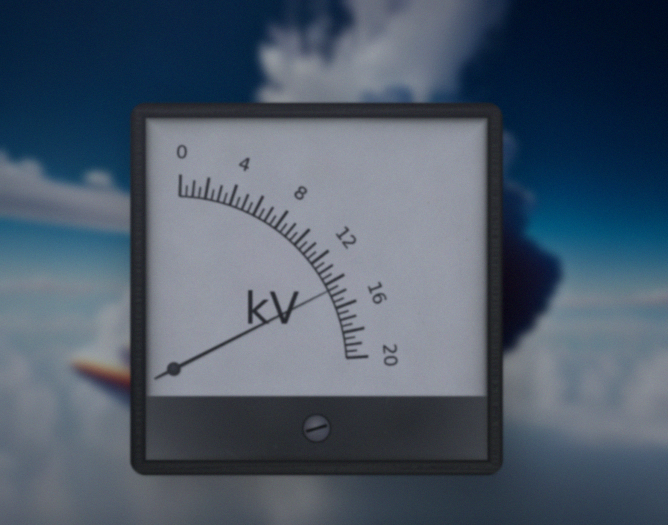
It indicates kV 14.5
